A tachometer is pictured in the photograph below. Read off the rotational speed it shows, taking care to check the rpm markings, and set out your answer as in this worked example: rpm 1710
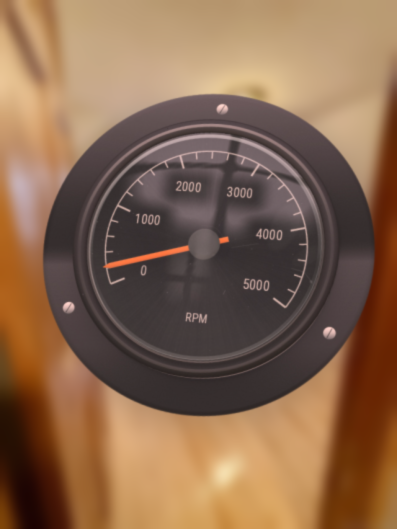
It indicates rpm 200
